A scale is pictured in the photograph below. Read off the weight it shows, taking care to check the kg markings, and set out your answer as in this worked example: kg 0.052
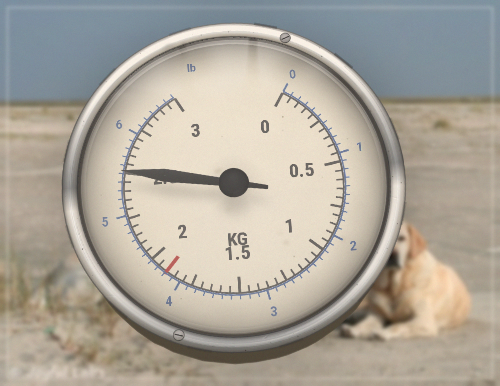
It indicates kg 2.5
